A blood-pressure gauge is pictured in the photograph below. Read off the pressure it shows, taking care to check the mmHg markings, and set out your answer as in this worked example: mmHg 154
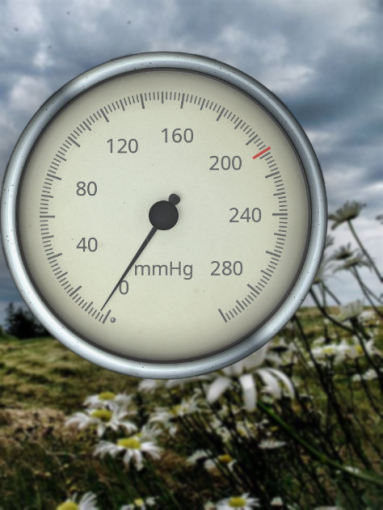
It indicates mmHg 4
